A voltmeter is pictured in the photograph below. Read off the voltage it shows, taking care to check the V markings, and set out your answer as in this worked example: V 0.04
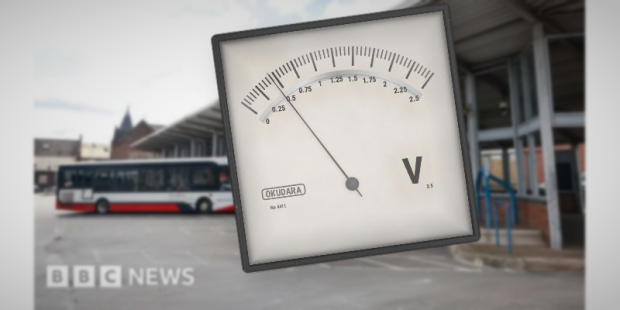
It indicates V 0.45
